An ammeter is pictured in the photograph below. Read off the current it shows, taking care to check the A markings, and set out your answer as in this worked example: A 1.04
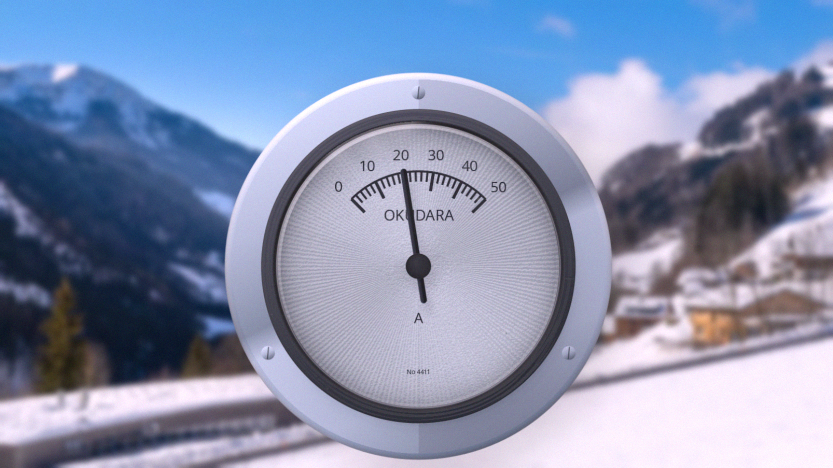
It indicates A 20
